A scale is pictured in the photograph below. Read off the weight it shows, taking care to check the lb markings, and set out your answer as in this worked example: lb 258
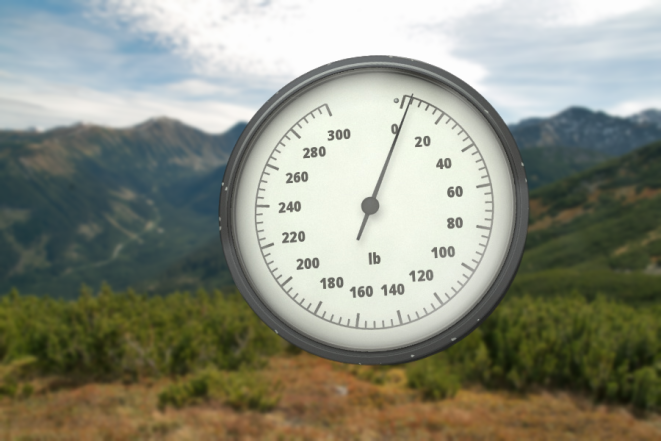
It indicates lb 4
